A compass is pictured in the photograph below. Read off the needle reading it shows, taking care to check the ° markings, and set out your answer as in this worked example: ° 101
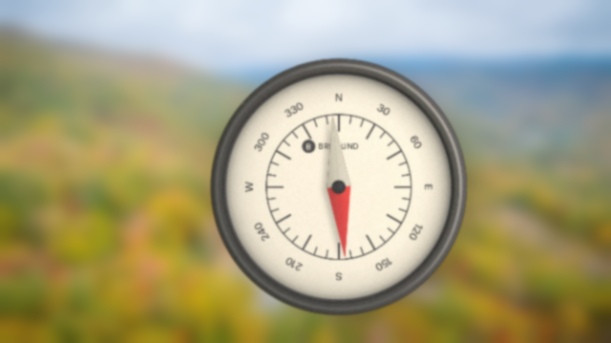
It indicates ° 175
